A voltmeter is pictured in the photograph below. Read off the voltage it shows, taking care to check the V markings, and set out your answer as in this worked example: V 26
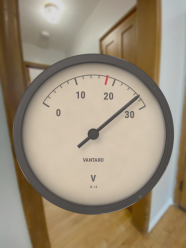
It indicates V 27
